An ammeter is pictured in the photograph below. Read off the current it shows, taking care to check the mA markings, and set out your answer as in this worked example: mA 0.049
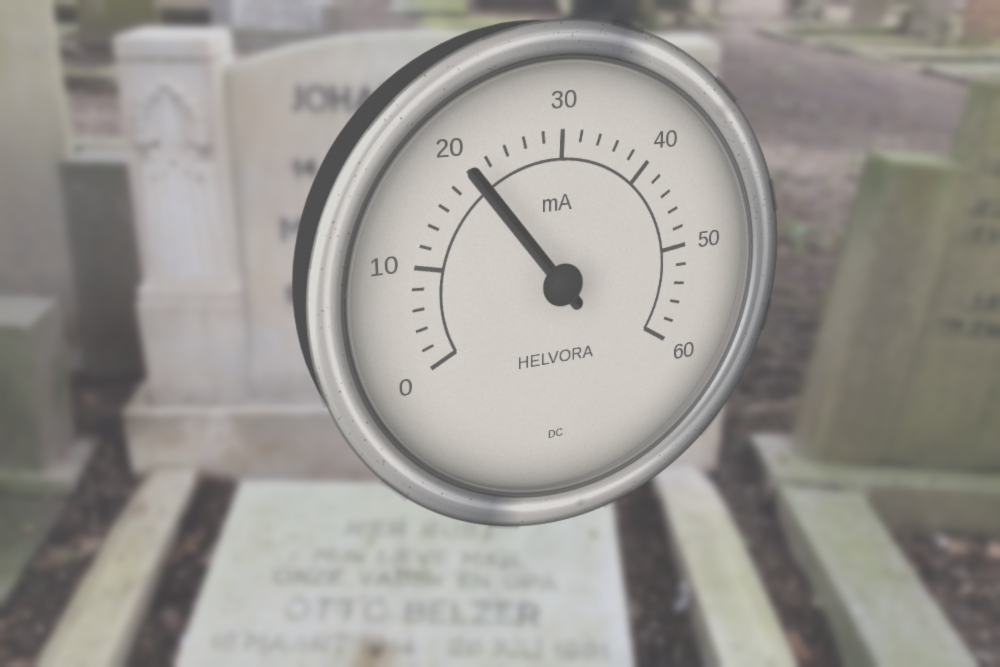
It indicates mA 20
